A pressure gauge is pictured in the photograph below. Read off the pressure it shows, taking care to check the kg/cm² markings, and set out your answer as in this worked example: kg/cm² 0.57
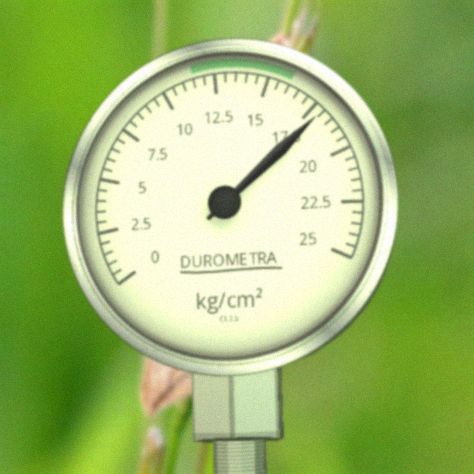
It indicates kg/cm² 18
